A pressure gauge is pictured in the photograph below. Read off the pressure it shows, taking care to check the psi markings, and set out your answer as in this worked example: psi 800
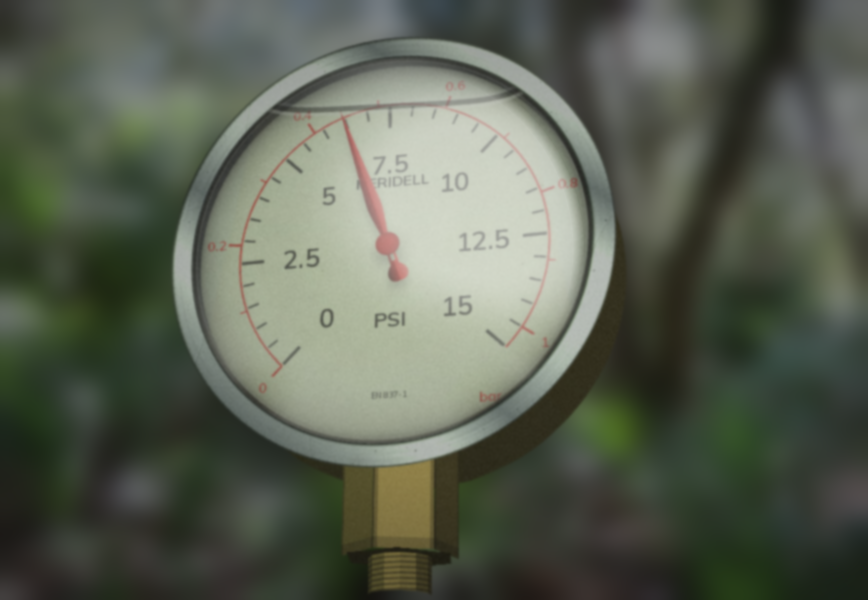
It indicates psi 6.5
